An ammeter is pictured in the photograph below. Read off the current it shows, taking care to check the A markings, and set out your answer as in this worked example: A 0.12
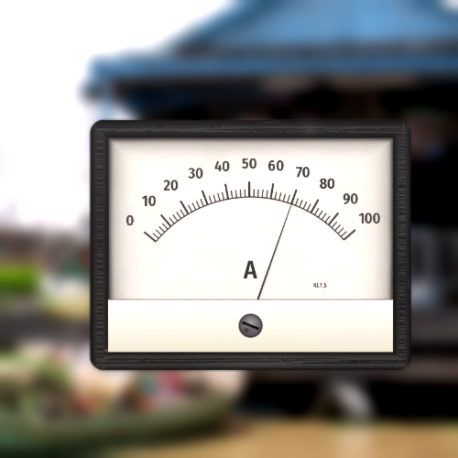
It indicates A 70
